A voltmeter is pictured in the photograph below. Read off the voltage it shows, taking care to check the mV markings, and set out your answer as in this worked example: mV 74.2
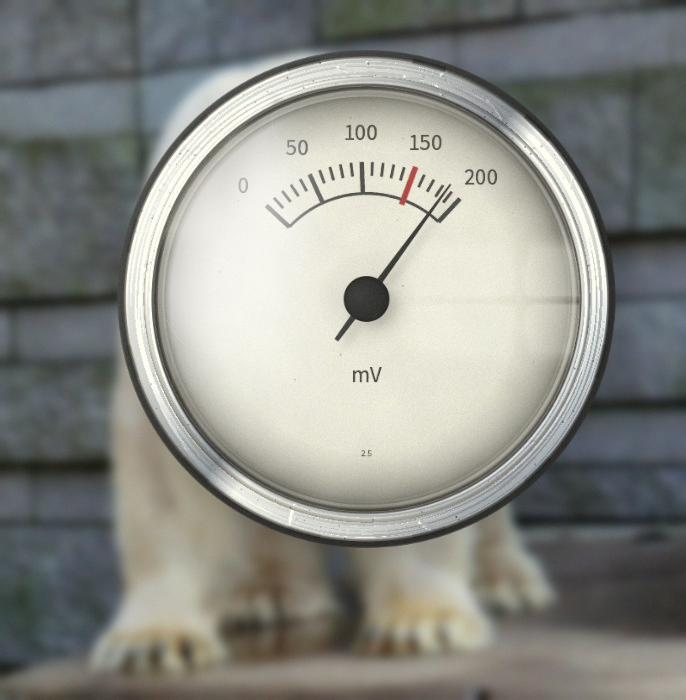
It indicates mV 185
